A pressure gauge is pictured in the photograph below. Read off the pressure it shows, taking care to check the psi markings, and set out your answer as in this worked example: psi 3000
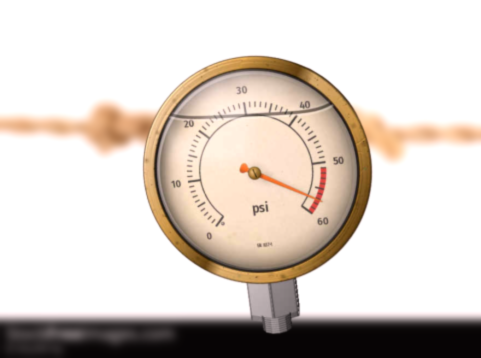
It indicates psi 57
